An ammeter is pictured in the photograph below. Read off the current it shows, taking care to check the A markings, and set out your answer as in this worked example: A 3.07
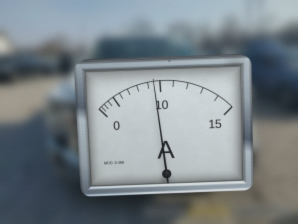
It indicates A 9.5
